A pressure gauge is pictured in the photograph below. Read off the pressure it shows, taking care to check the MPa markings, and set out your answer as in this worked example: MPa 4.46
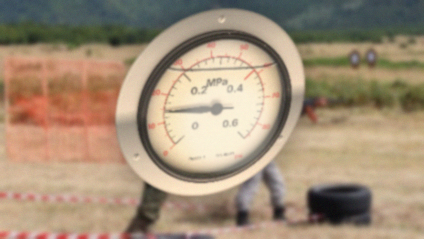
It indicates MPa 0.1
